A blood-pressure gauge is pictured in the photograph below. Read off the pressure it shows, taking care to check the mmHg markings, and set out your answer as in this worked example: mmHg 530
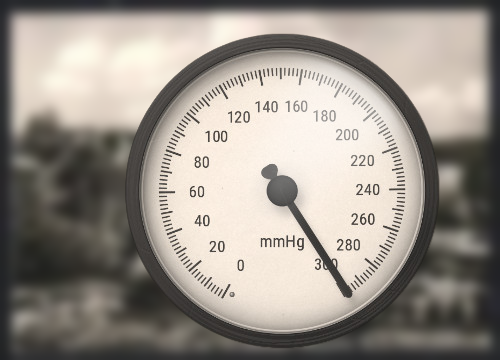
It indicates mmHg 298
